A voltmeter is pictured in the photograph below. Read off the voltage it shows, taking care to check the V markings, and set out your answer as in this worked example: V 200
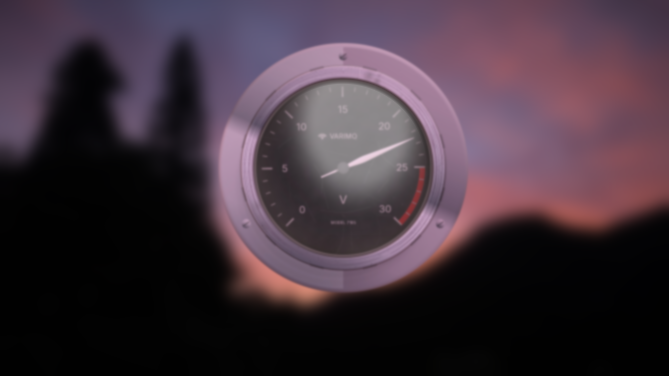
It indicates V 22.5
